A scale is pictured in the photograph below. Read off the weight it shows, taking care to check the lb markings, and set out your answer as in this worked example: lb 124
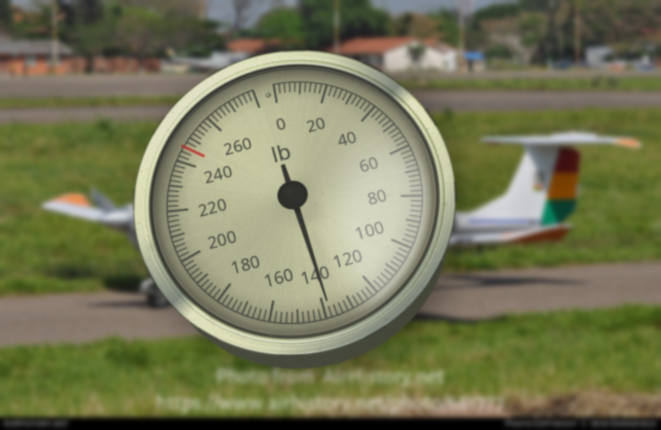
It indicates lb 138
